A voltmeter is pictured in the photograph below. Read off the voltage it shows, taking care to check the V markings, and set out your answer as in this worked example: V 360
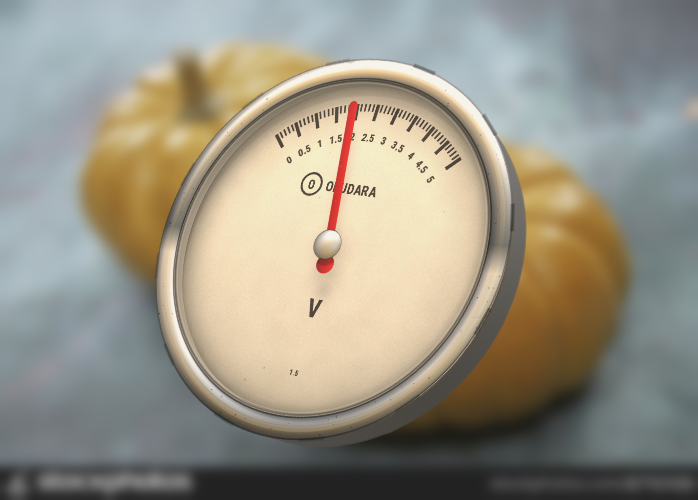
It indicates V 2
